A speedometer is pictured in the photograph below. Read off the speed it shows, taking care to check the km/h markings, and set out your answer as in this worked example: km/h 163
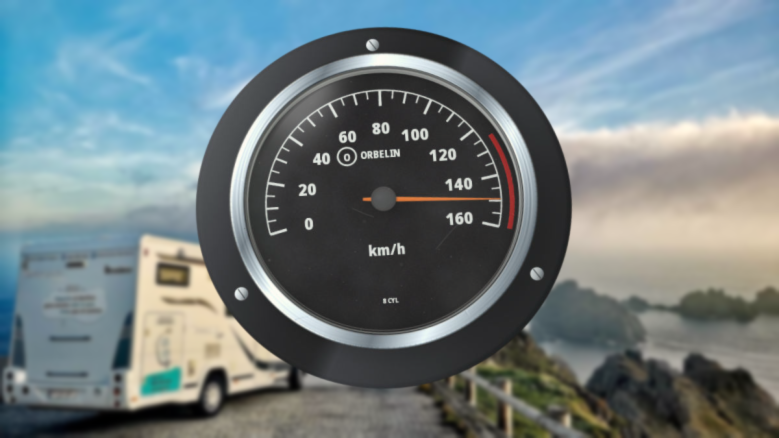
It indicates km/h 150
